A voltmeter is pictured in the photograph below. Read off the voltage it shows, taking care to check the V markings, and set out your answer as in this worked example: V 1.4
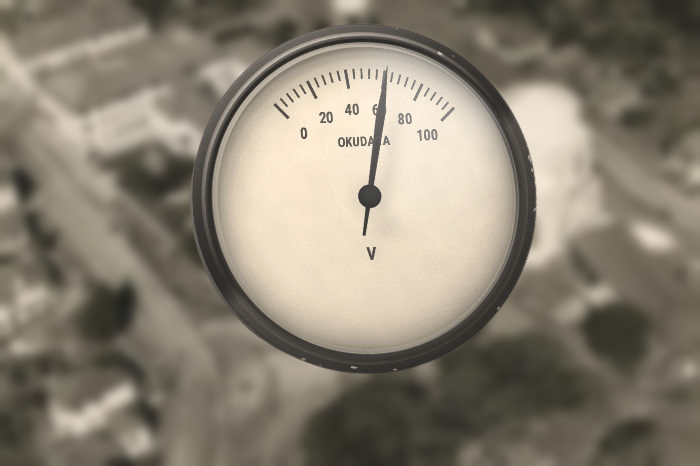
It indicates V 60
